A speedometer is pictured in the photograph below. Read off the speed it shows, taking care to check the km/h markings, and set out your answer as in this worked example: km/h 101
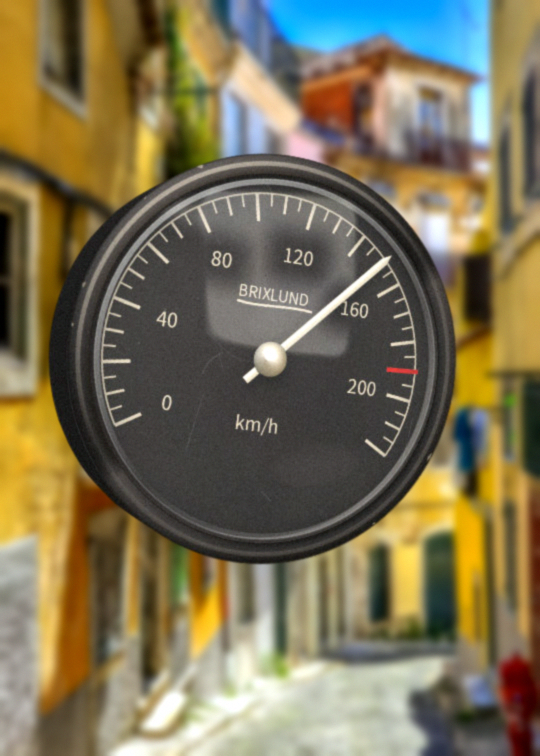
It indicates km/h 150
